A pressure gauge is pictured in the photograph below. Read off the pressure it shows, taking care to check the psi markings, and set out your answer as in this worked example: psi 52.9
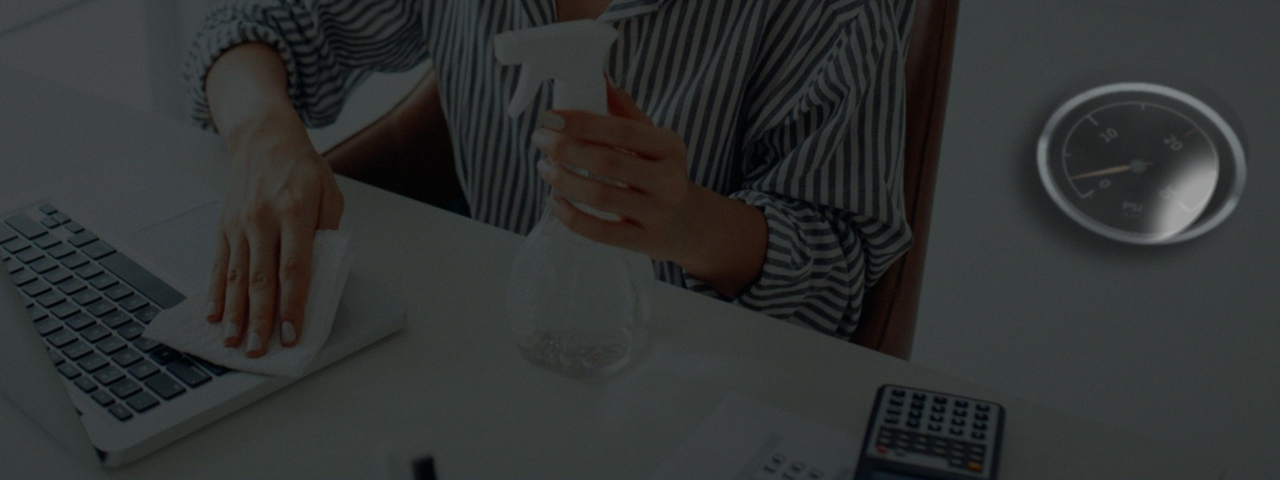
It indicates psi 2.5
